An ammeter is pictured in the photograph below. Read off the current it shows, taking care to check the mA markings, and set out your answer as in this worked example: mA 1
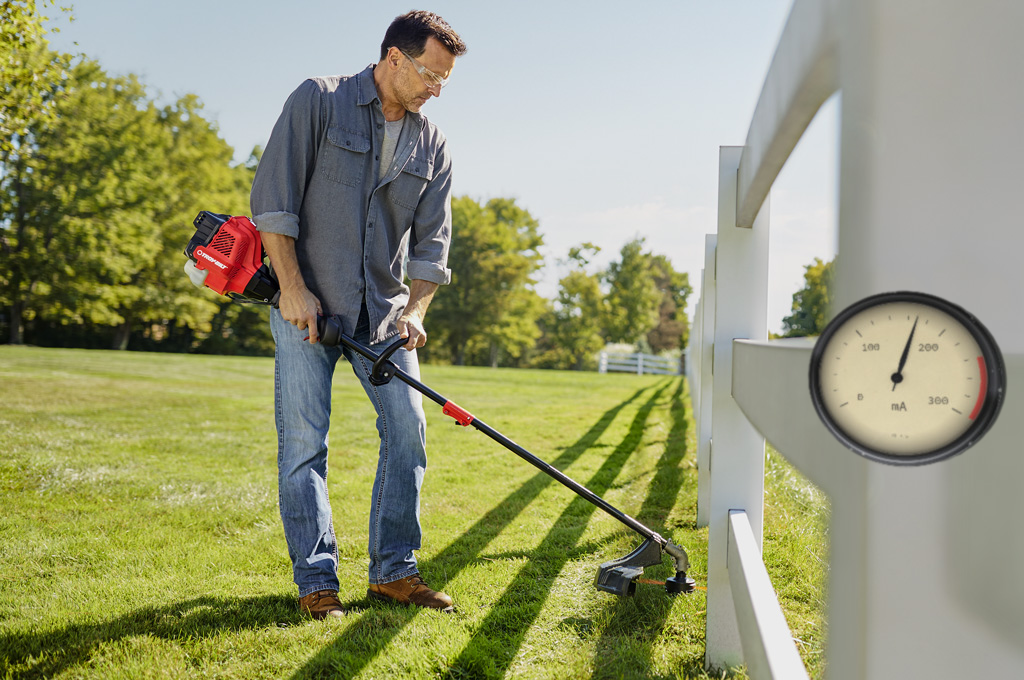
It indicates mA 170
